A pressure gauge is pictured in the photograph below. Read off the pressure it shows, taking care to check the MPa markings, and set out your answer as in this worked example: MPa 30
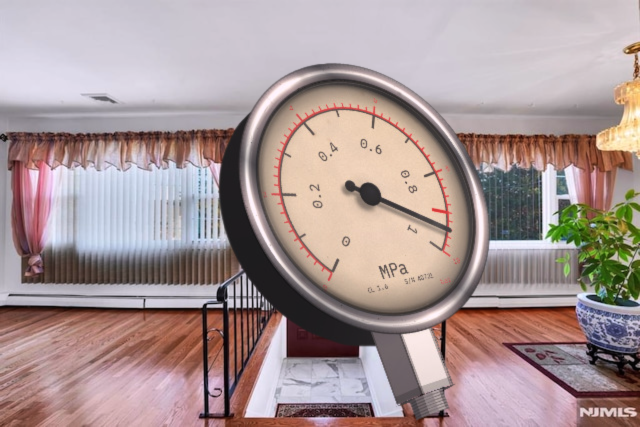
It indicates MPa 0.95
